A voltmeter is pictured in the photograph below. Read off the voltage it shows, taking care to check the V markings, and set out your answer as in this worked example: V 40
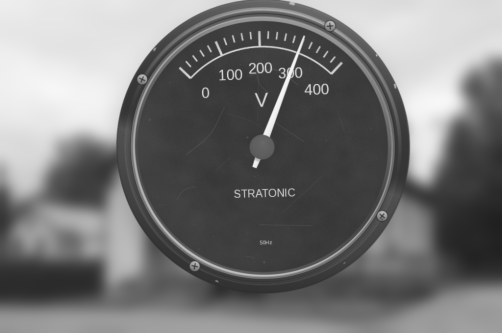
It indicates V 300
